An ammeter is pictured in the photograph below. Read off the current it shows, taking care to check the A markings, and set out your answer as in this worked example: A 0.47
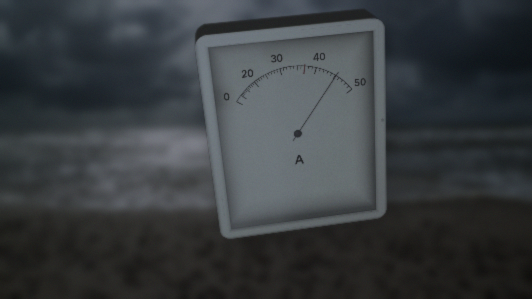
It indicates A 45
